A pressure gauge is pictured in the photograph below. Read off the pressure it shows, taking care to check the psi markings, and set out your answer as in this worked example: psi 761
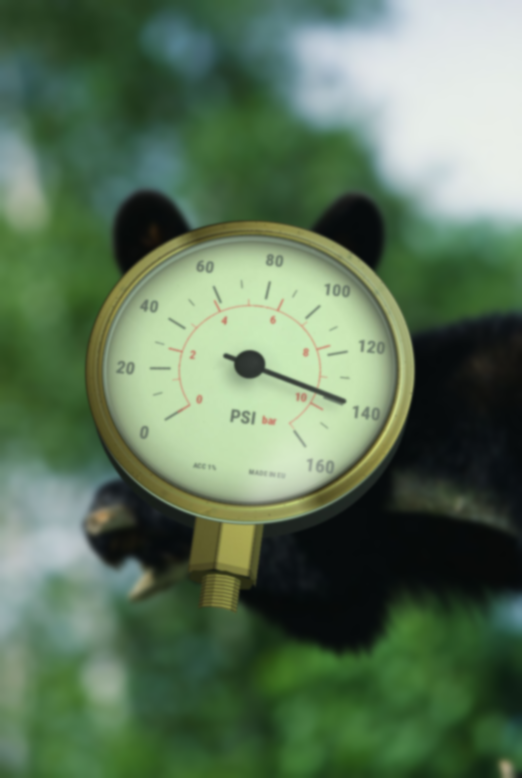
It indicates psi 140
